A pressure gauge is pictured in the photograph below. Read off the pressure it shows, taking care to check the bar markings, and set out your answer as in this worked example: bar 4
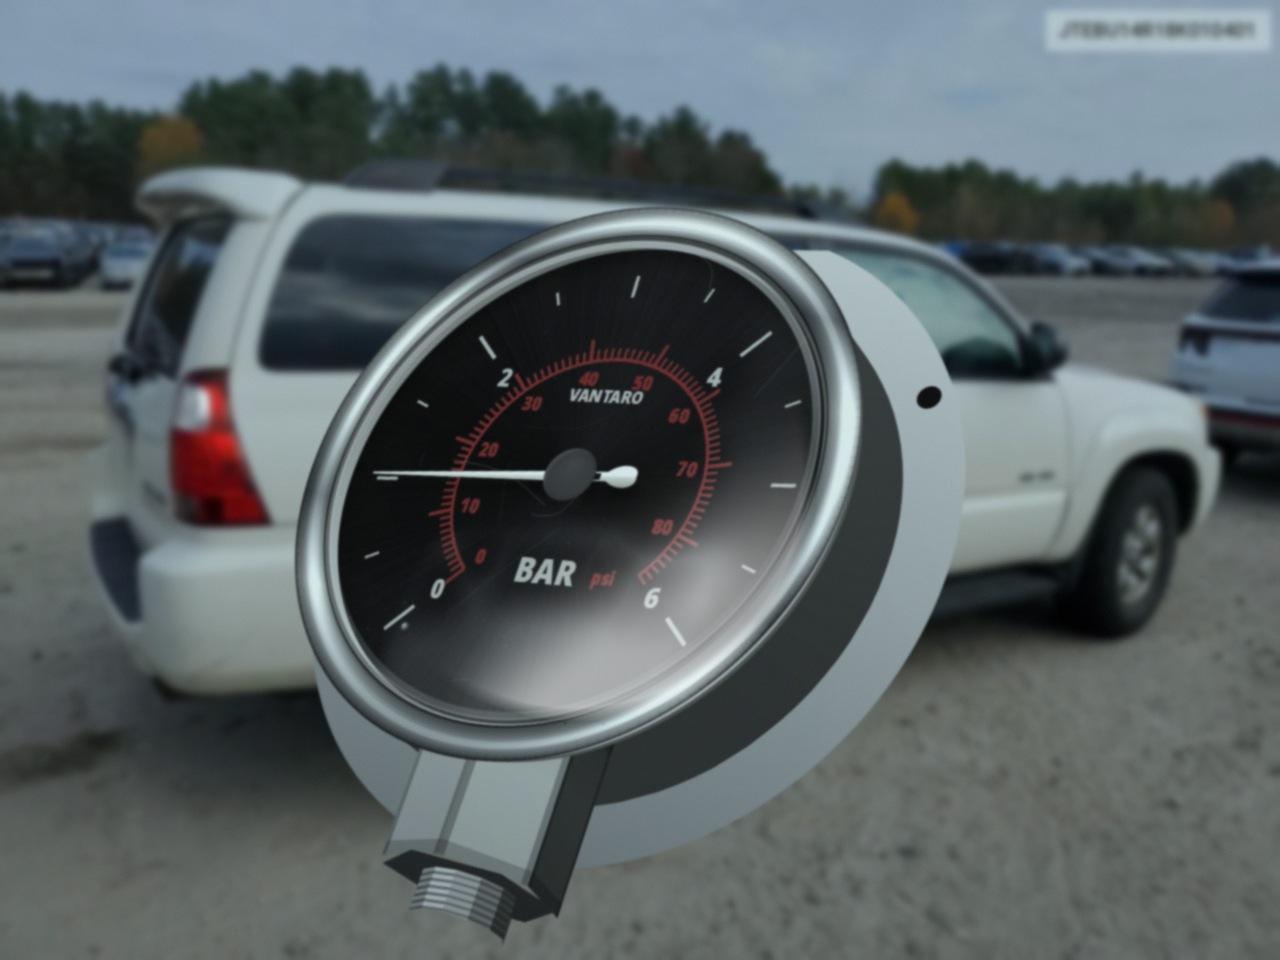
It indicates bar 1
